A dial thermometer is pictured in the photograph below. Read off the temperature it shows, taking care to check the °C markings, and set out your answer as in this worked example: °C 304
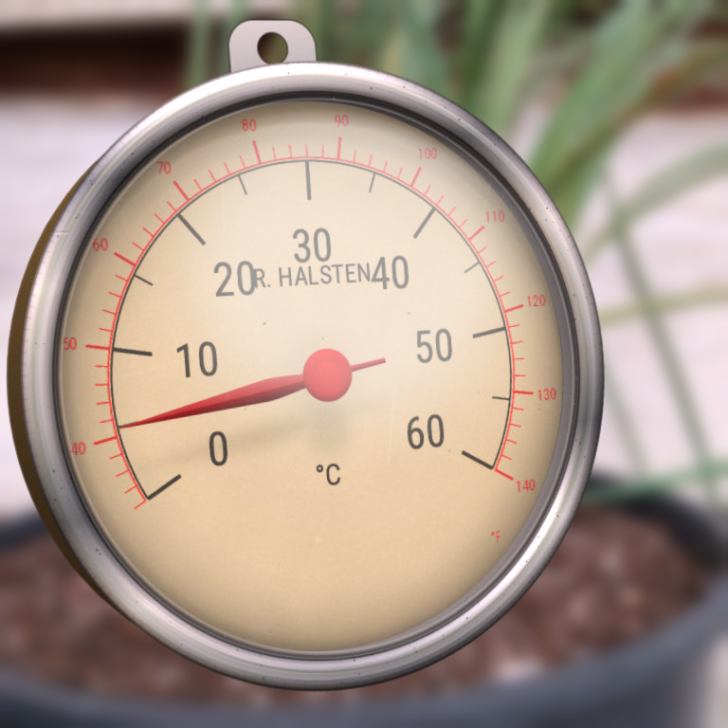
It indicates °C 5
